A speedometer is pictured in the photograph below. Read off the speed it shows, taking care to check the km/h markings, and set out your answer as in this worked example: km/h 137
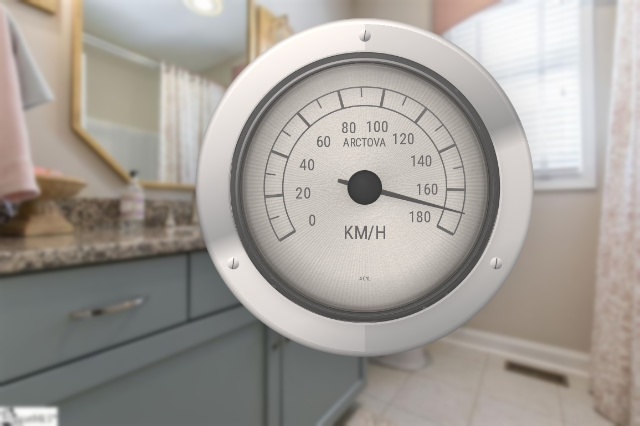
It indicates km/h 170
